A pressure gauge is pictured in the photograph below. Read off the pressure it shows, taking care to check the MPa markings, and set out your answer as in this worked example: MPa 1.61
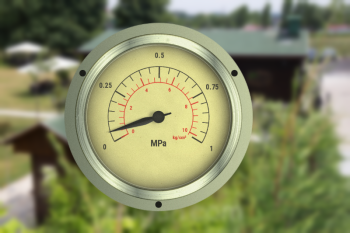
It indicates MPa 0.05
